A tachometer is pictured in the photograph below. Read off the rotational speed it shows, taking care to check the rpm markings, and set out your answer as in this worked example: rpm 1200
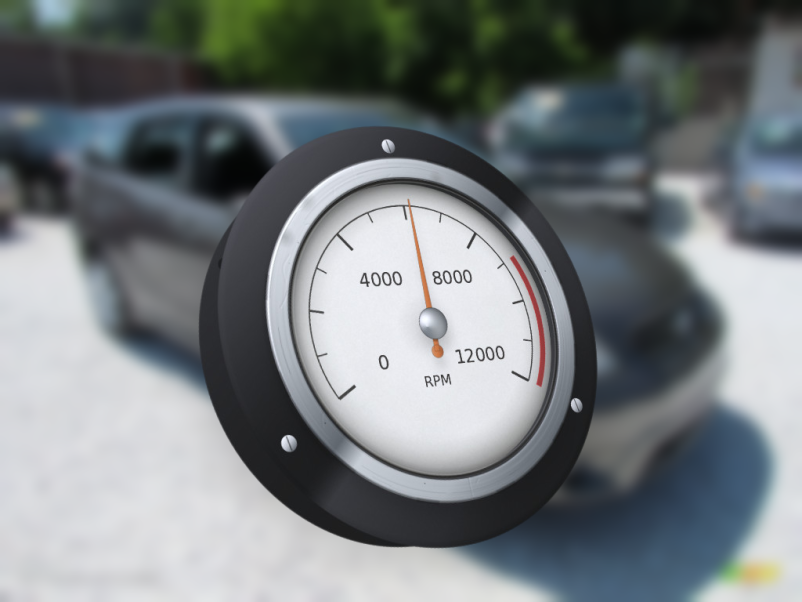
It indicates rpm 6000
